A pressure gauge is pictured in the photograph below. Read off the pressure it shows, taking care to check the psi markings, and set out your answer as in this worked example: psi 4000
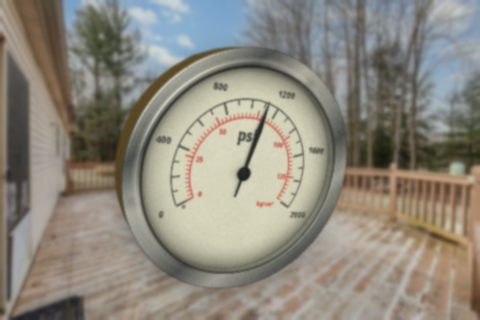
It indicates psi 1100
